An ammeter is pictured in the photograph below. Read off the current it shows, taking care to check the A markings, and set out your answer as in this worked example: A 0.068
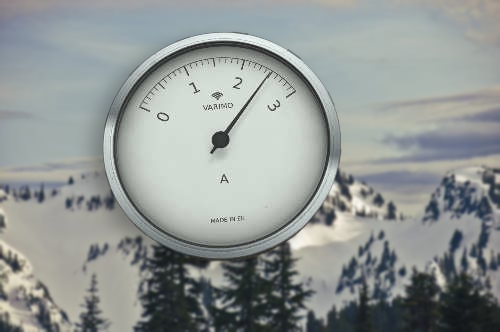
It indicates A 2.5
